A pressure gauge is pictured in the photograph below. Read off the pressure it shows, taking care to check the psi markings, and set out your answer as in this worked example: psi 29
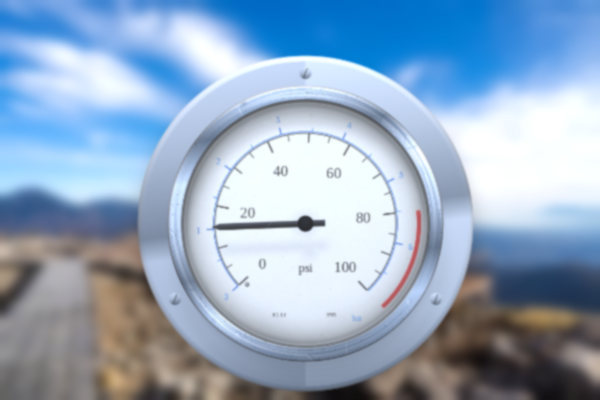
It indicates psi 15
